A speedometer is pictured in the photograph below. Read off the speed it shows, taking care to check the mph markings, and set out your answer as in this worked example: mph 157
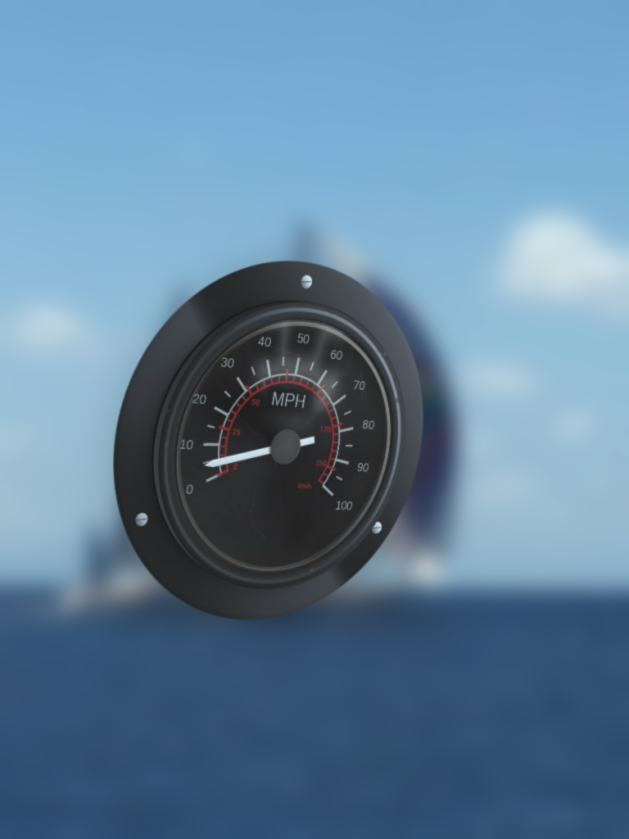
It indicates mph 5
